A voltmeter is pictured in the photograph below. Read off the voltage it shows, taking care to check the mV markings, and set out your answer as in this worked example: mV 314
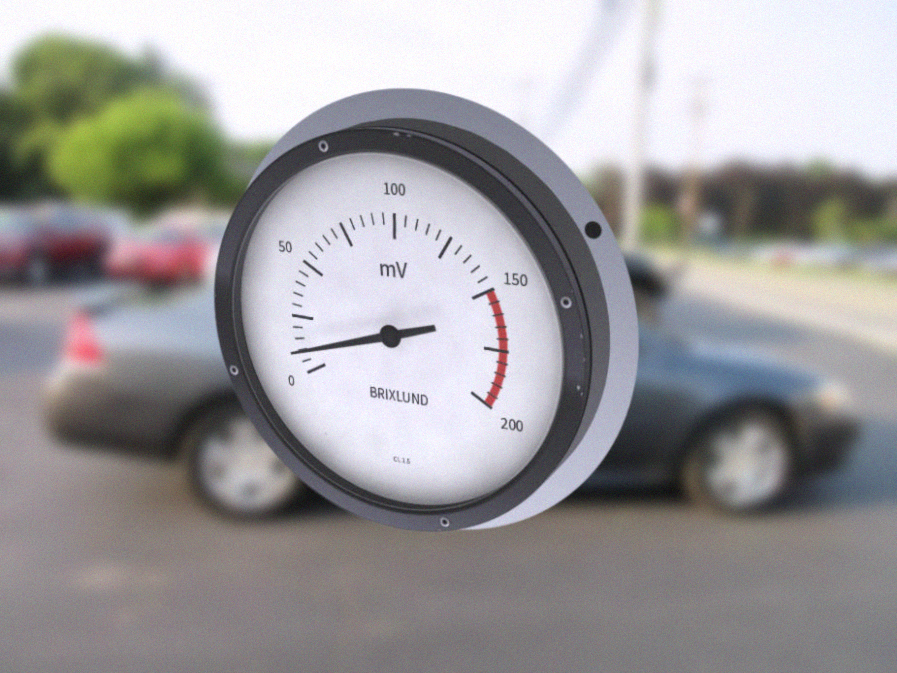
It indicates mV 10
